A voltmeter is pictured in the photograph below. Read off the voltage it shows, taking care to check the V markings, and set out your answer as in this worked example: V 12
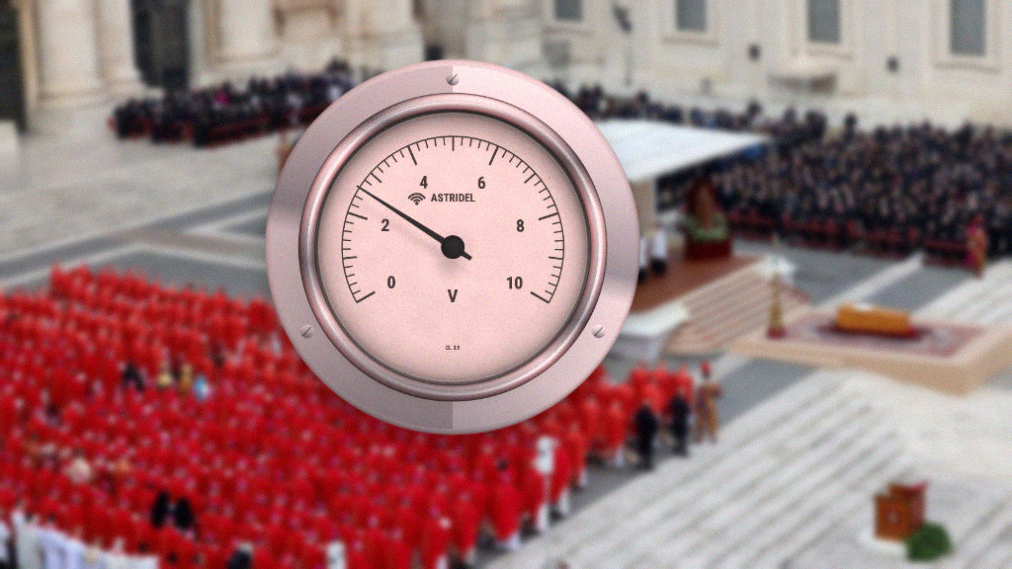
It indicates V 2.6
